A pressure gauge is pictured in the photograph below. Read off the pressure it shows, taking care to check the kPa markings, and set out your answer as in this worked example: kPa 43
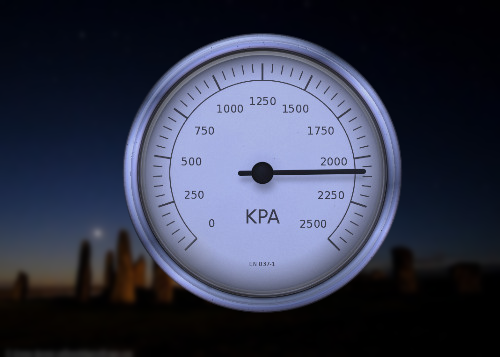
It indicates kPa 2075
